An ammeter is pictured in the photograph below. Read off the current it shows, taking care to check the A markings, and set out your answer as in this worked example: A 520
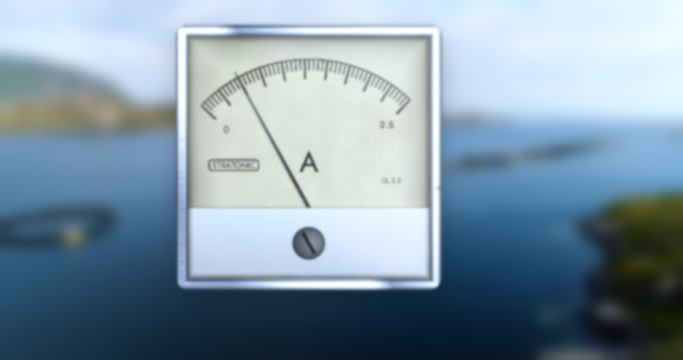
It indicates A 0.5
